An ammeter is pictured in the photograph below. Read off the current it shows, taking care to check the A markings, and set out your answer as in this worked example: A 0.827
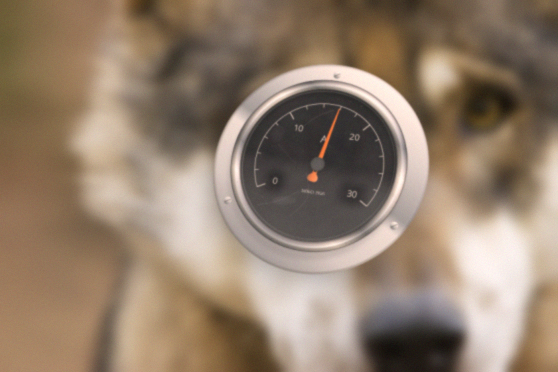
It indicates A 16
